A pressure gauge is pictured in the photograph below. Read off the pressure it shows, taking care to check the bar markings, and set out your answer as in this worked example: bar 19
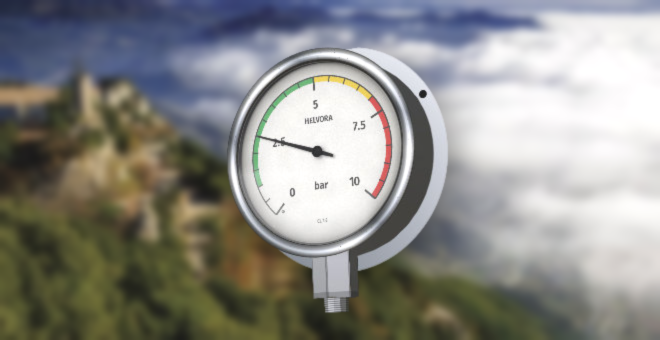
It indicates bar 2.5
